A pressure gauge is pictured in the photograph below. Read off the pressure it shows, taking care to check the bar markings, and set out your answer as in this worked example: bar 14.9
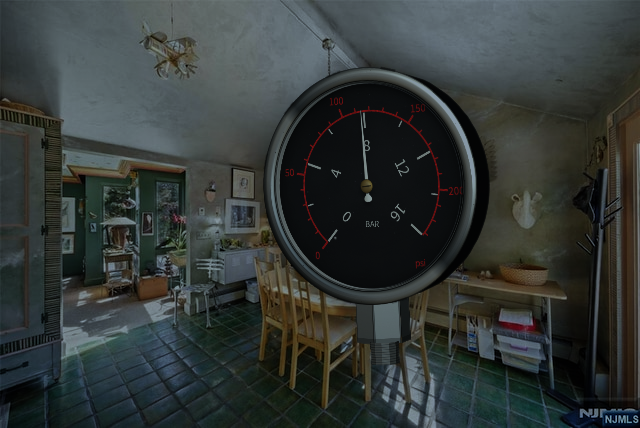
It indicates bar 8
